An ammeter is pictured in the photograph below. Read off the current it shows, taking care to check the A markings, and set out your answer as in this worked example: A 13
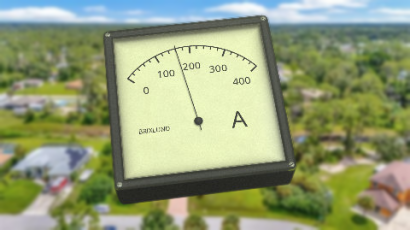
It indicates A 160
